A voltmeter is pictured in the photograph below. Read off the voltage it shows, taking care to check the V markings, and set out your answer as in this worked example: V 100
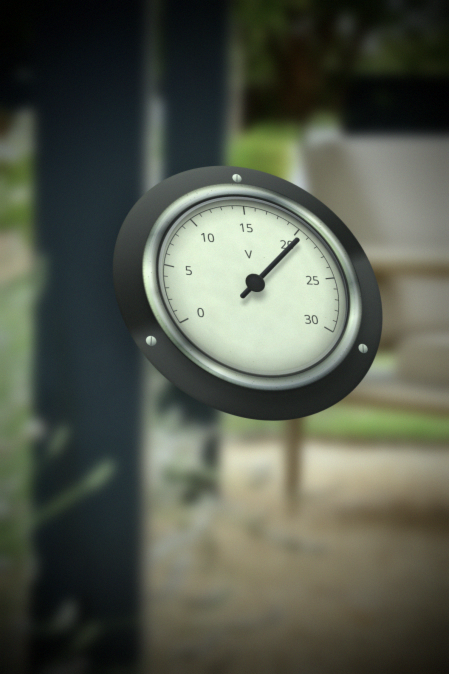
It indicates V 20.5
